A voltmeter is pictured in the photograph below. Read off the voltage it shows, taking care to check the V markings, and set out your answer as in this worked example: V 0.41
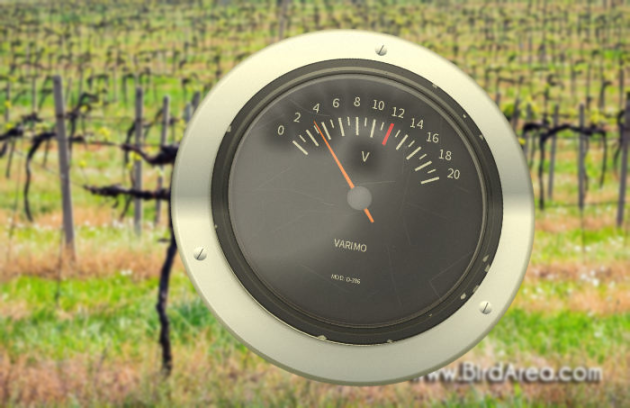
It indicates V 3
